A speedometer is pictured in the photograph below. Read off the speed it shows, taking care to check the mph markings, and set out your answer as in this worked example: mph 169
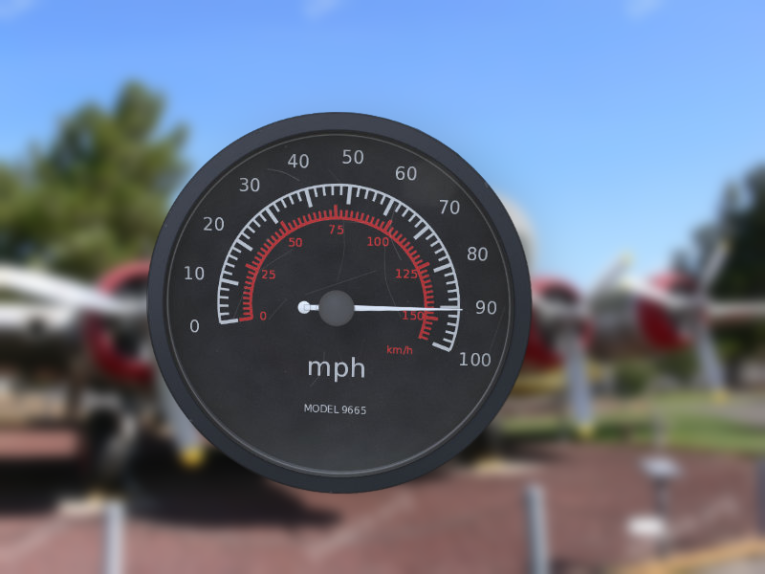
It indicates mph 90
